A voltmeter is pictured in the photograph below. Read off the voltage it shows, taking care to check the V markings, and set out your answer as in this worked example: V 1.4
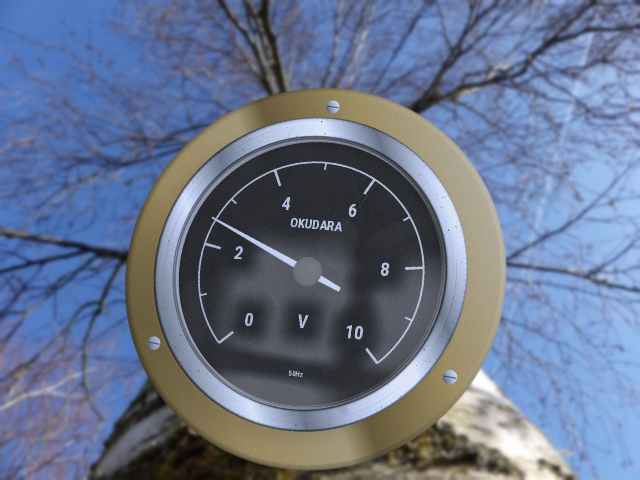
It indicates V 2.5
